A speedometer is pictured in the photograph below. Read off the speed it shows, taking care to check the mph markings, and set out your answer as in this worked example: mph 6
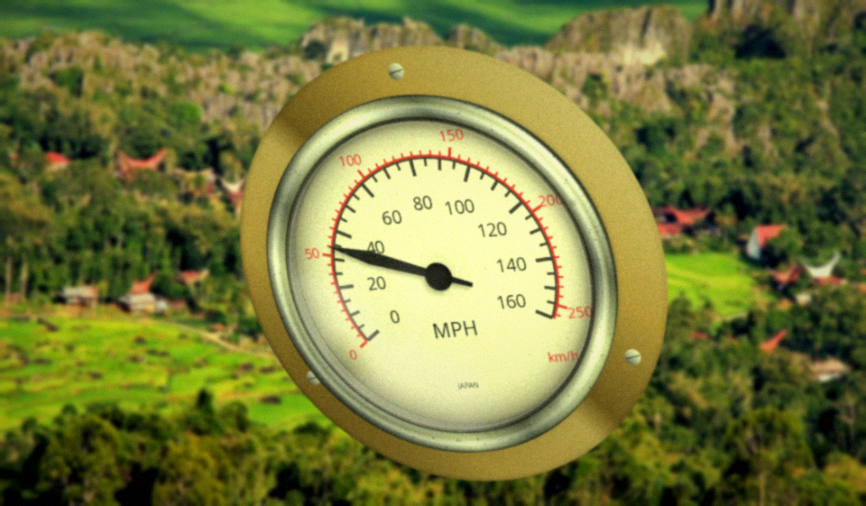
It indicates mph 35
